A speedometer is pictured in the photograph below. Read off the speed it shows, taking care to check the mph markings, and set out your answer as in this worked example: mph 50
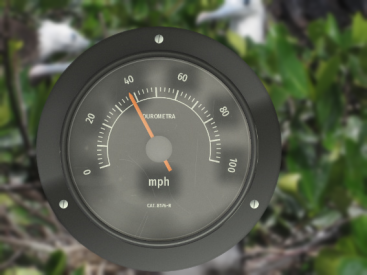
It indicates mph 38
